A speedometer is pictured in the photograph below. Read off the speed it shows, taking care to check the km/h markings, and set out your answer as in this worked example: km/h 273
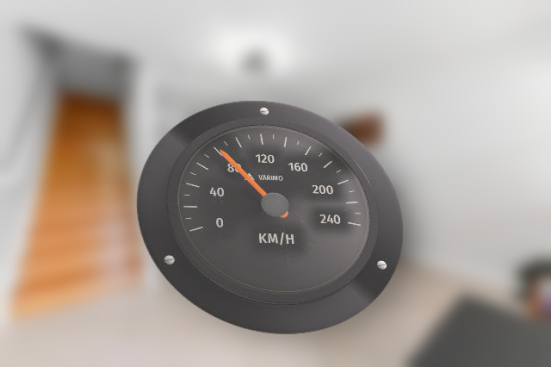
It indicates km/h 80
